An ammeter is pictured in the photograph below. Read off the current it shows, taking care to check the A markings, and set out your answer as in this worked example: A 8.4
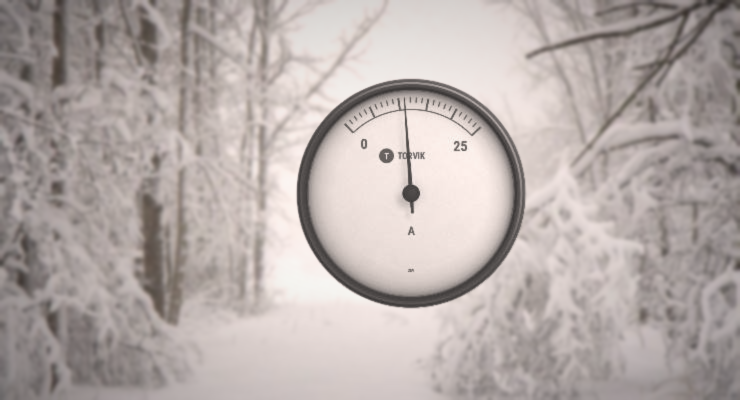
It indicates A 11
